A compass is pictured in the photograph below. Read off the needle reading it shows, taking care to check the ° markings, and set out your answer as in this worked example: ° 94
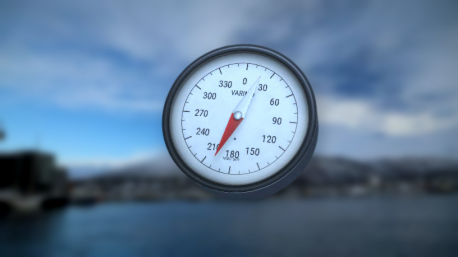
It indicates ° 200
